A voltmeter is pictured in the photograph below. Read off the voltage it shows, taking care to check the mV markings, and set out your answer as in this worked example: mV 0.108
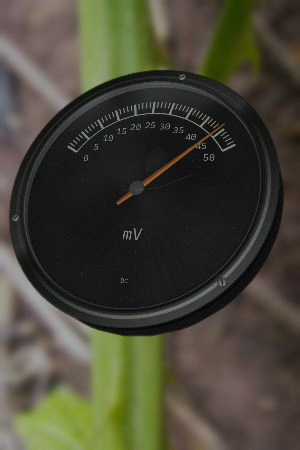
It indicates mV 45
